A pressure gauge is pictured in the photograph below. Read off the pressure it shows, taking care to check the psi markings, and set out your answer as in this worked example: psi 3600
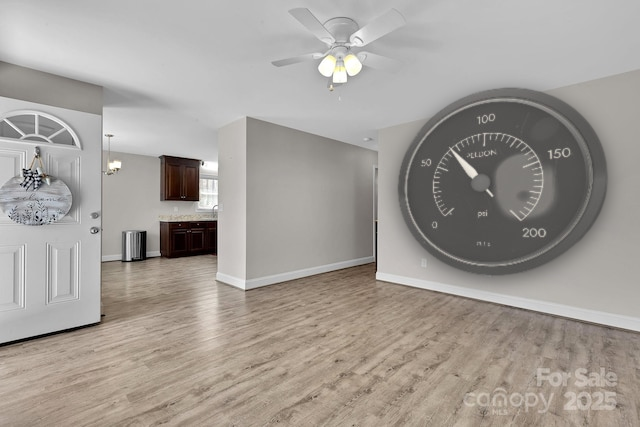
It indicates psi 70
